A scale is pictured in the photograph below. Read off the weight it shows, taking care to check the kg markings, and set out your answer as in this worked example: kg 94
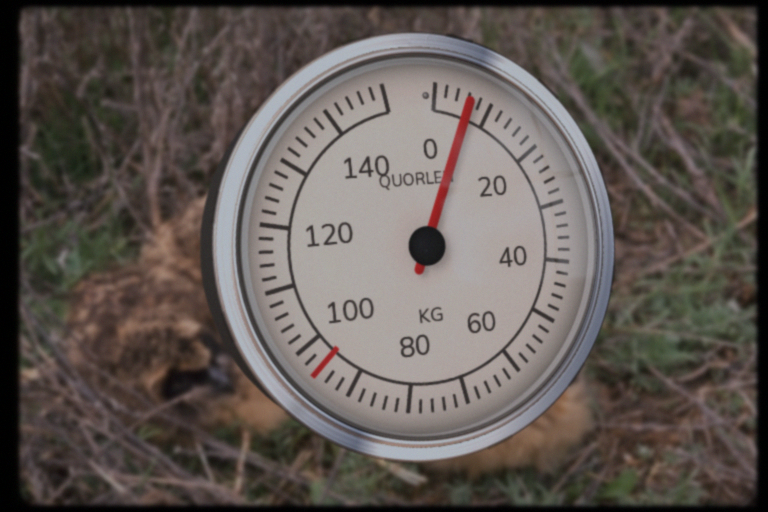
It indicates kg 6
